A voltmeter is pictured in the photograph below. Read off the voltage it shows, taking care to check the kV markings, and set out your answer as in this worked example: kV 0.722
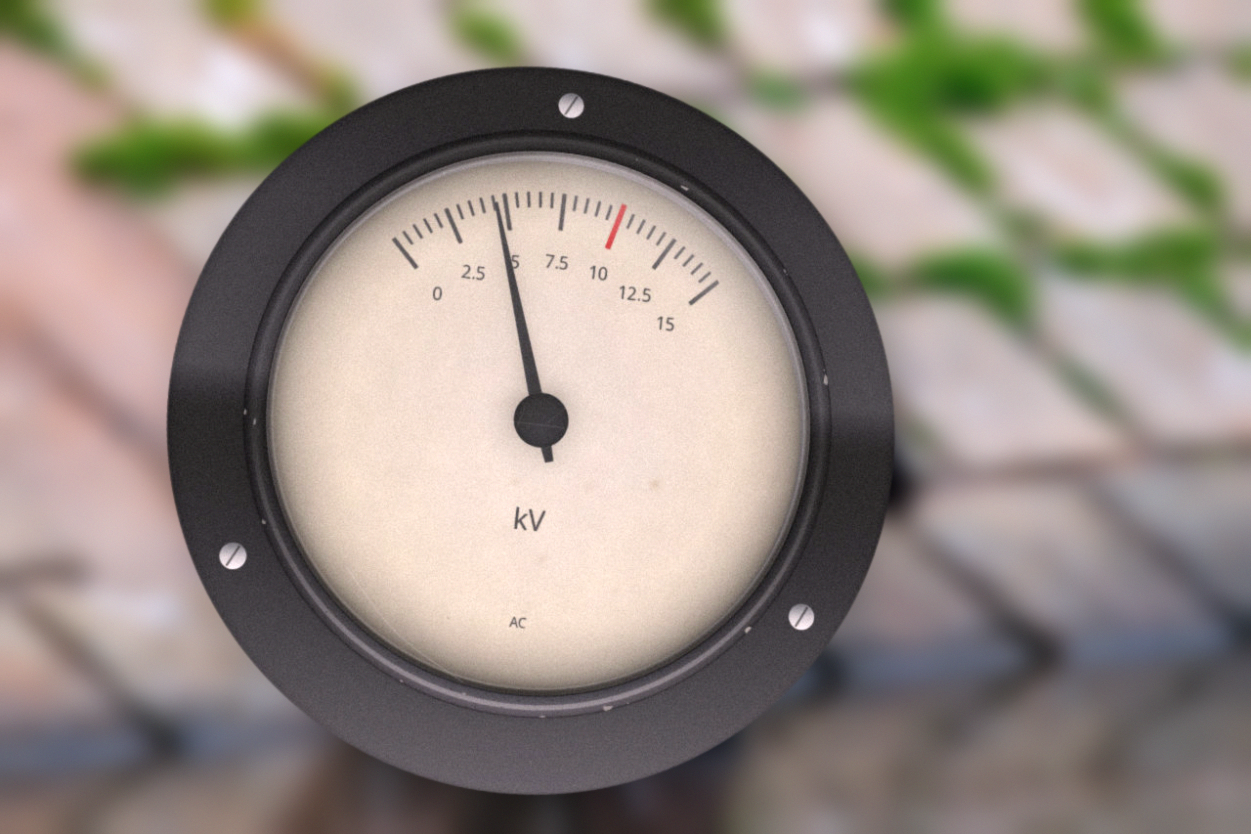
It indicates kV 4.5
